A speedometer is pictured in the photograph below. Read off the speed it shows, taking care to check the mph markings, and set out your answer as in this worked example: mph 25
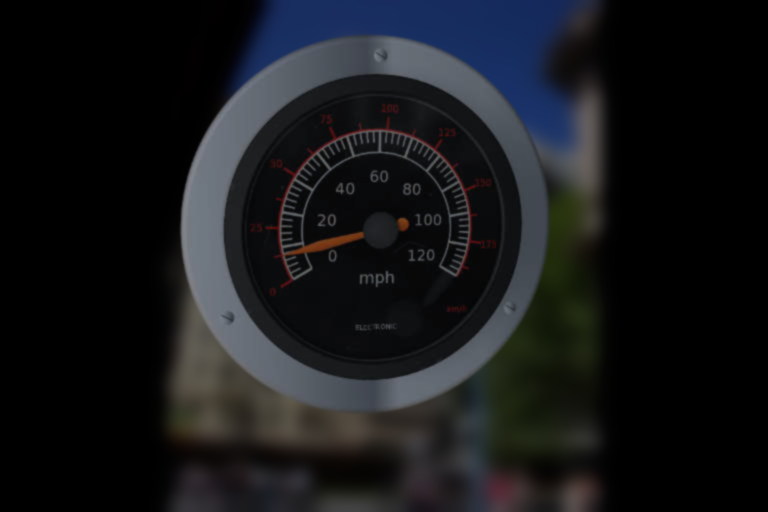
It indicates mph 8
